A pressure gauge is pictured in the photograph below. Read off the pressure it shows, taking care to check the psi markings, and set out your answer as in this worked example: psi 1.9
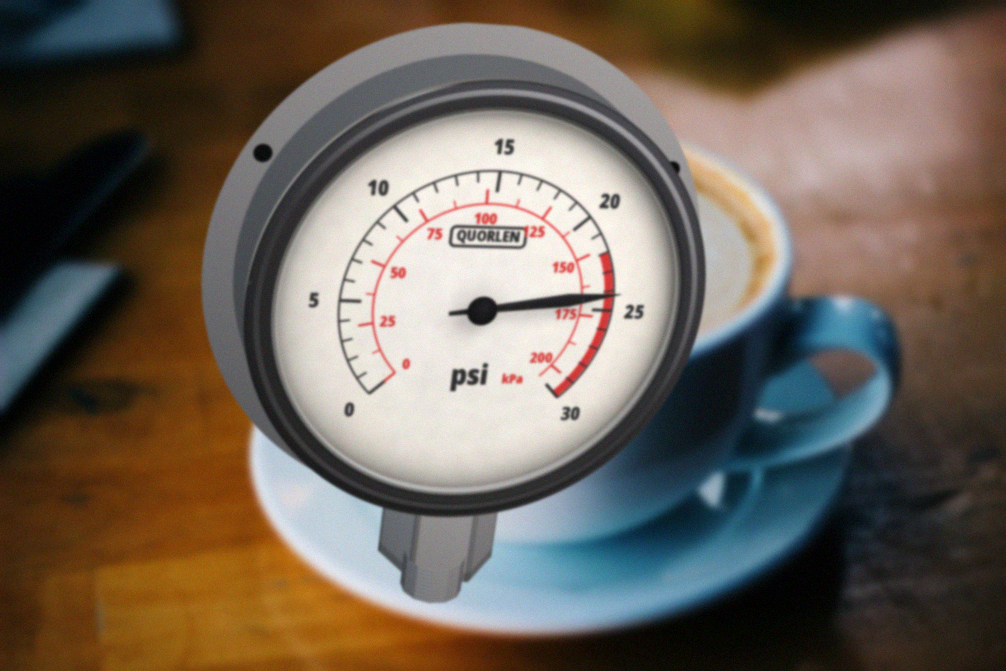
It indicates psi 24
